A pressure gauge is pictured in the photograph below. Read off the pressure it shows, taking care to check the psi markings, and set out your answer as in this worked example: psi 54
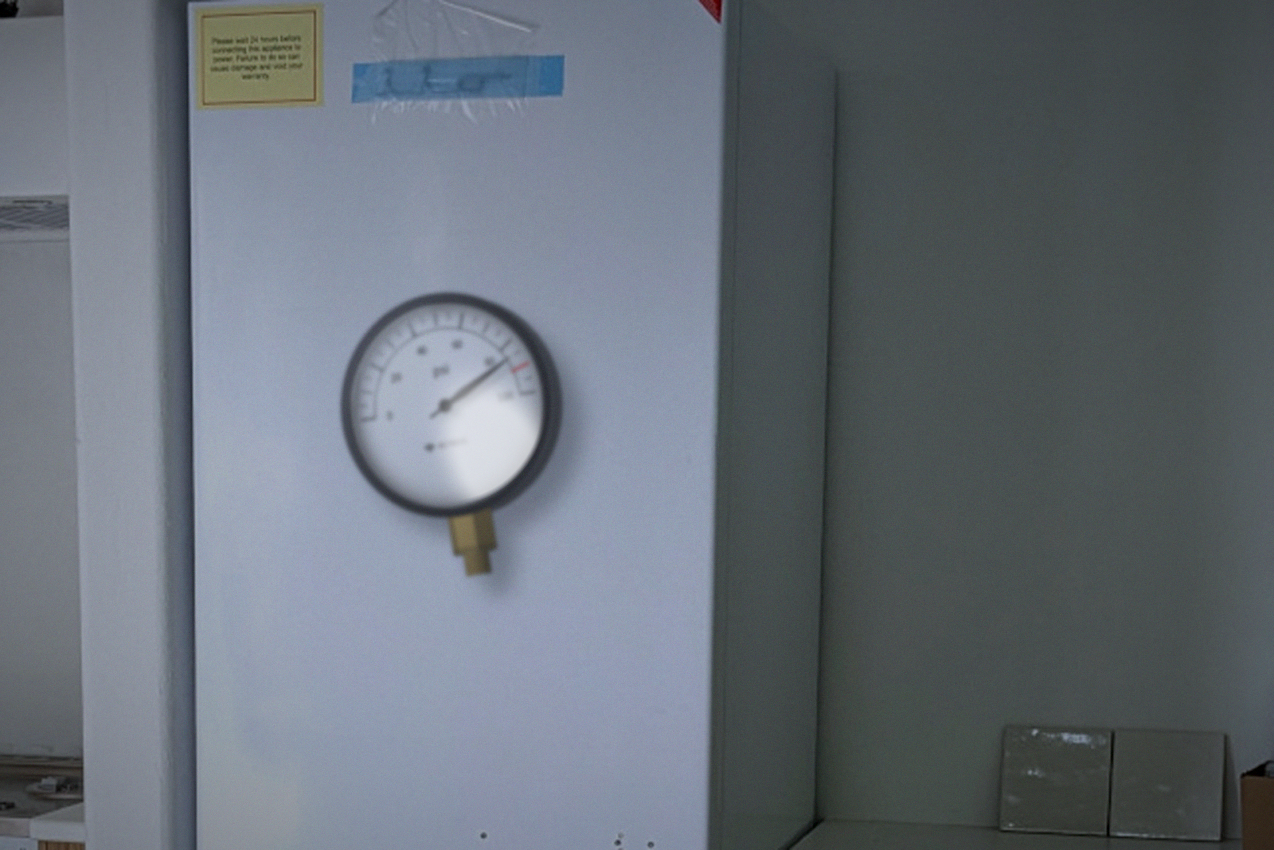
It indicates psi 85
